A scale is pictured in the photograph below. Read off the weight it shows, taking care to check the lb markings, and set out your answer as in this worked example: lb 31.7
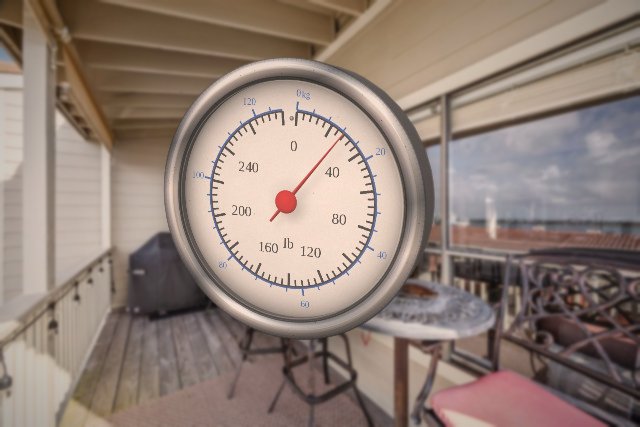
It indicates lb 28
